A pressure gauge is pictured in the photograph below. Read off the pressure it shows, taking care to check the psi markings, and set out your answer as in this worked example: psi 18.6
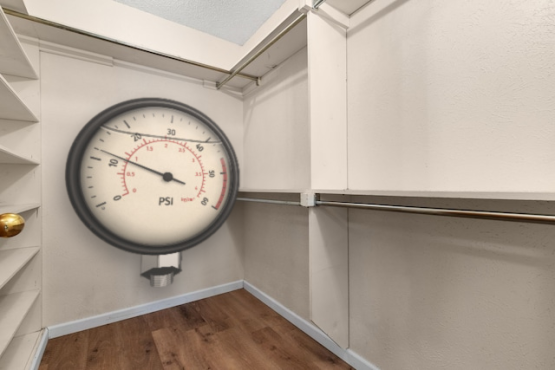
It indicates psi 12
